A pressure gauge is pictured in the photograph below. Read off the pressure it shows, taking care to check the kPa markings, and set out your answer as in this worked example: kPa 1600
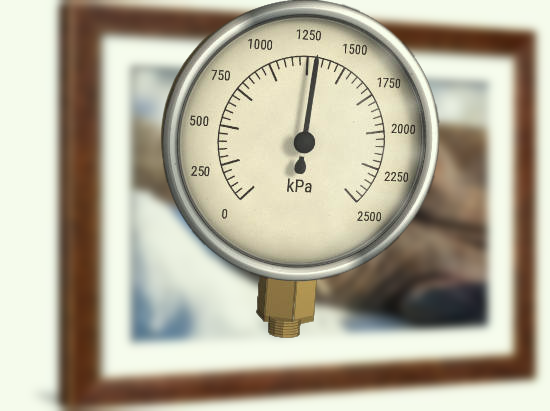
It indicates kPa 1300
